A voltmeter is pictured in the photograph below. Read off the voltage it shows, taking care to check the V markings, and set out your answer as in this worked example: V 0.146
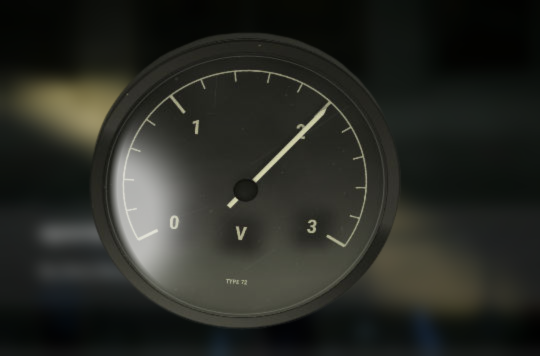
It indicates V 2
